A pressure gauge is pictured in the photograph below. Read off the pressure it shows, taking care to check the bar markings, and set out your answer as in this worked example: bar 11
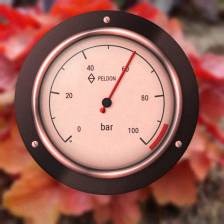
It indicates bar 60
